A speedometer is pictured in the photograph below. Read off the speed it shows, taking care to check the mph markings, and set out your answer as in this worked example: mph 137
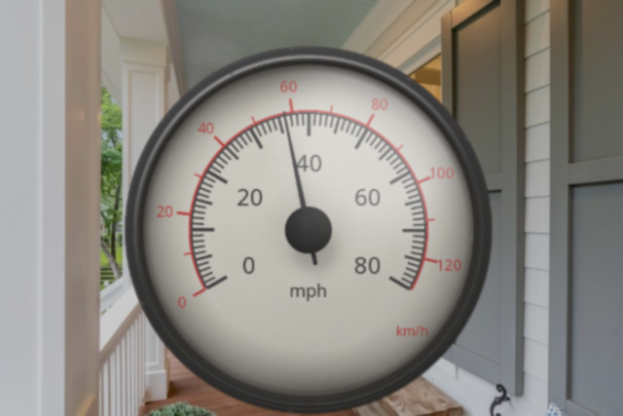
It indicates mph 36
